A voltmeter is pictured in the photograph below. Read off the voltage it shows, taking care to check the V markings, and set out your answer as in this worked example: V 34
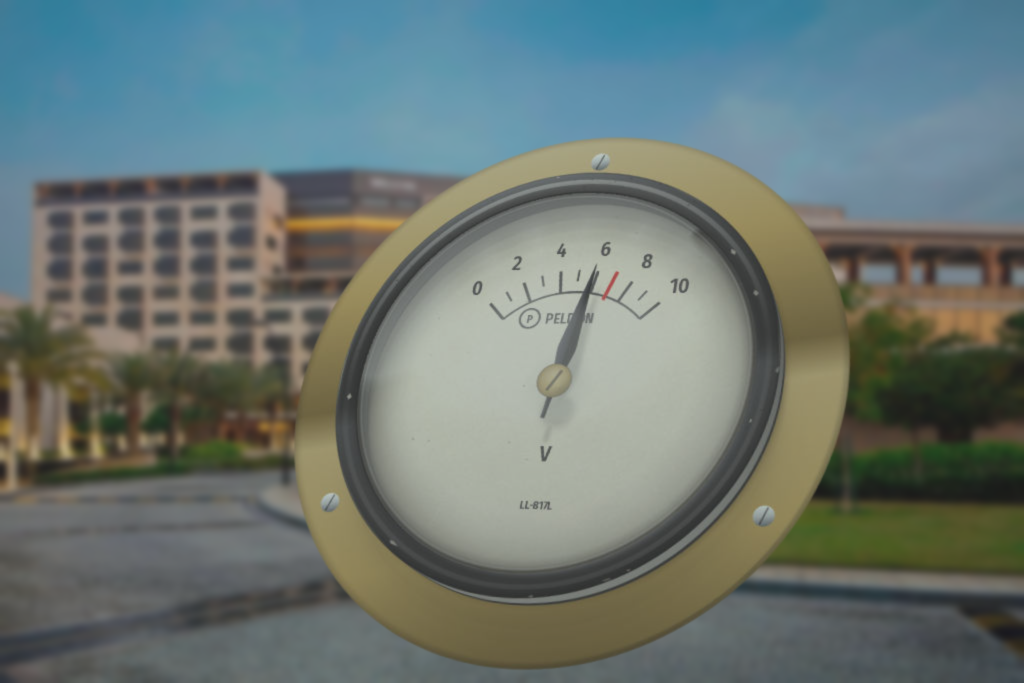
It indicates V 6
